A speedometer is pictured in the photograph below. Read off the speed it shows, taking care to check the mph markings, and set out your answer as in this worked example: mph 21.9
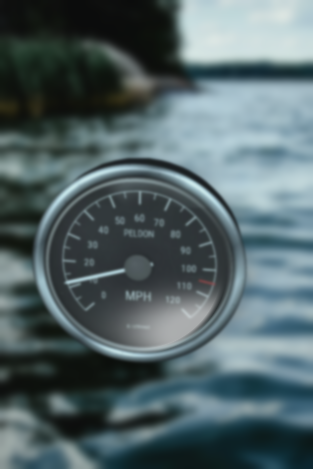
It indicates mph 12.5
